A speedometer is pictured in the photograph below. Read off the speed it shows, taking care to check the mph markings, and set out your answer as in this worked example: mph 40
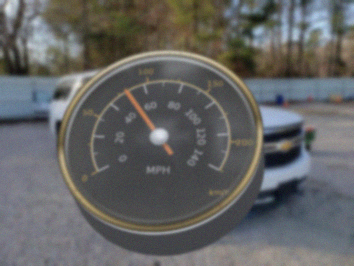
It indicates mph 50
